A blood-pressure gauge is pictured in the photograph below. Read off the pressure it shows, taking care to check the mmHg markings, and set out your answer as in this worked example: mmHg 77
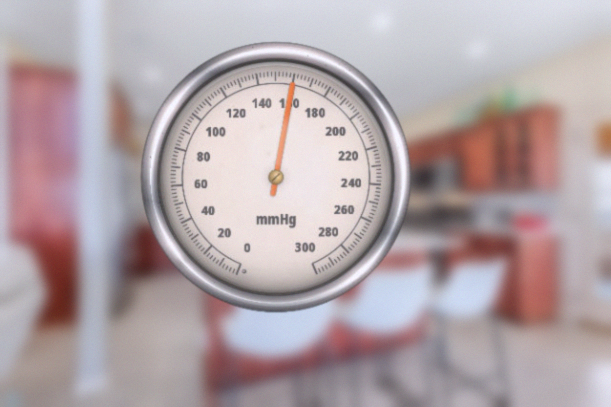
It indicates mmHg 160
